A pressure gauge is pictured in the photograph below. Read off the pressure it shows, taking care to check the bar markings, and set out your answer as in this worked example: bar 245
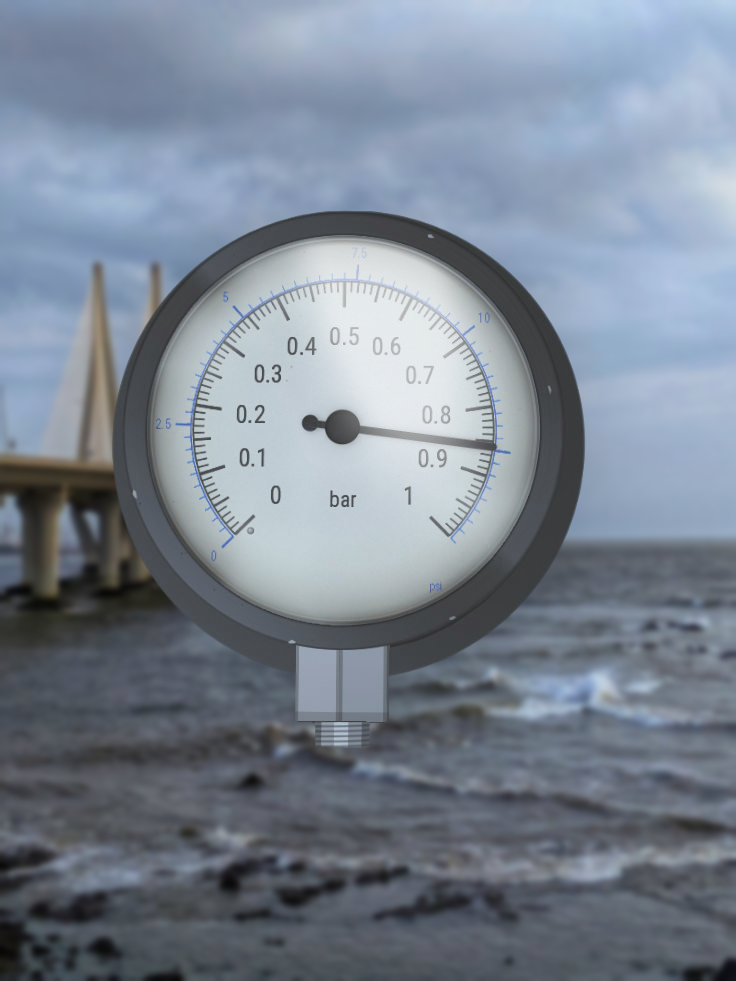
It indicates bar 0.86
